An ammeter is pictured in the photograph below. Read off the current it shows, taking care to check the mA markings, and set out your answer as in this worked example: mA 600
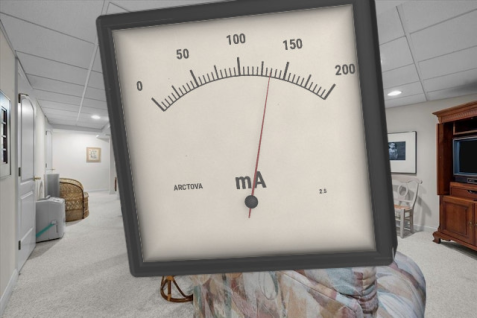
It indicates mA 135
